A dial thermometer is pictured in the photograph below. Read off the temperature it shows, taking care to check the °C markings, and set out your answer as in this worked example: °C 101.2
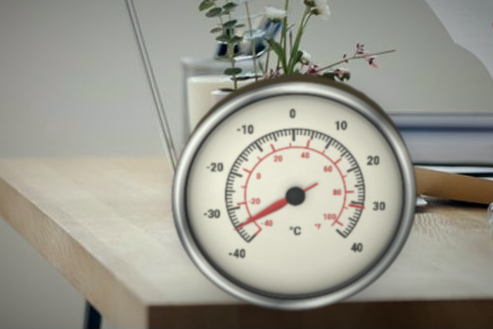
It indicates °C -35
